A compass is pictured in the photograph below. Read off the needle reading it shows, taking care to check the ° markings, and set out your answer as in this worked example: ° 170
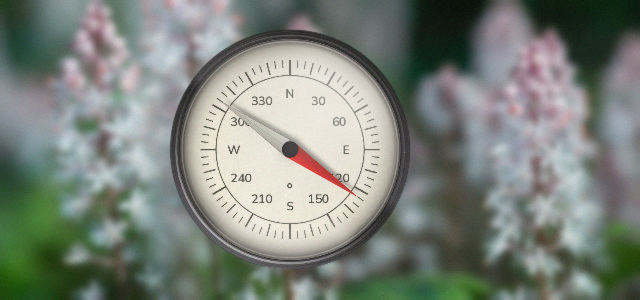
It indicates ° 125
